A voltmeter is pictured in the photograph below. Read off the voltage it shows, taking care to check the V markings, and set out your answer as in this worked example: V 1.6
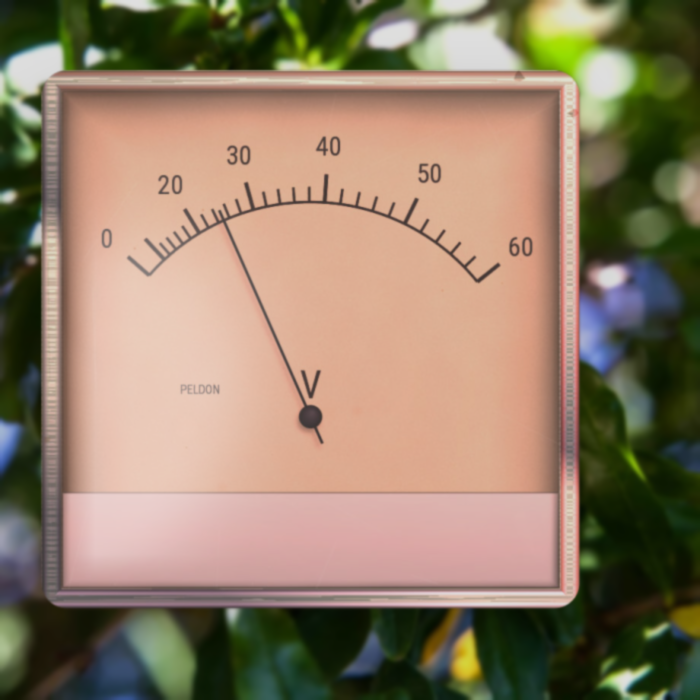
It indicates V 25
